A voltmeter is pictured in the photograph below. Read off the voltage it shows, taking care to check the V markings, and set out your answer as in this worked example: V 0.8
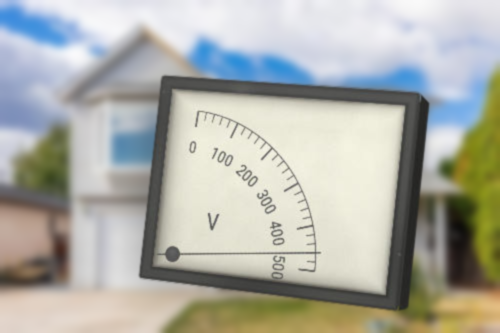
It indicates V 460
